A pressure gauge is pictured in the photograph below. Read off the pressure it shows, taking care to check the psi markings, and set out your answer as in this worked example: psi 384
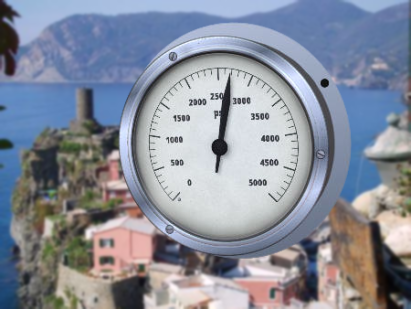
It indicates psi 2700
